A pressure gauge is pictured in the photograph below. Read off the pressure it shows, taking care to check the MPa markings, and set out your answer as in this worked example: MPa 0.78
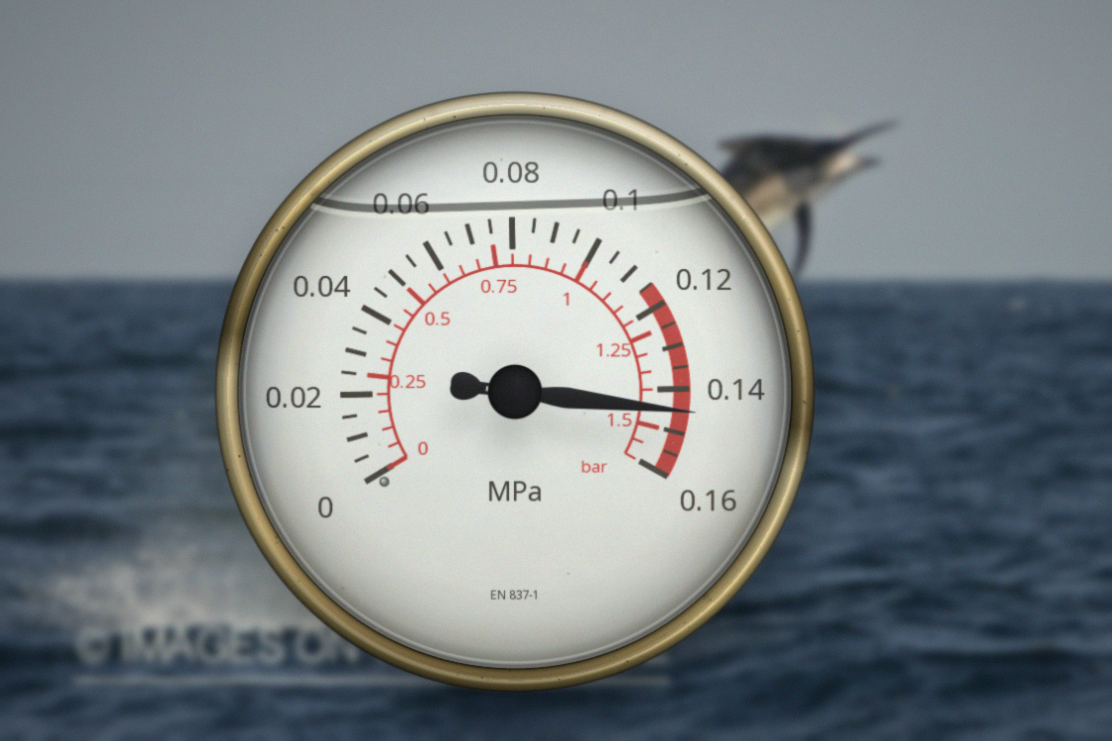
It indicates MPa 0.145
